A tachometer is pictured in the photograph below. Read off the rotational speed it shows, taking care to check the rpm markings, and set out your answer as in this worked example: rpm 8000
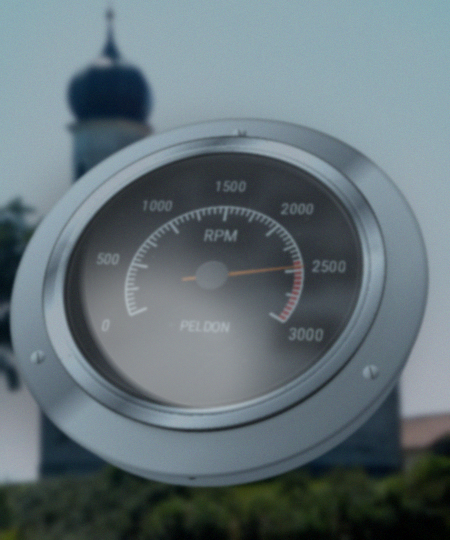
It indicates rpm 2500
